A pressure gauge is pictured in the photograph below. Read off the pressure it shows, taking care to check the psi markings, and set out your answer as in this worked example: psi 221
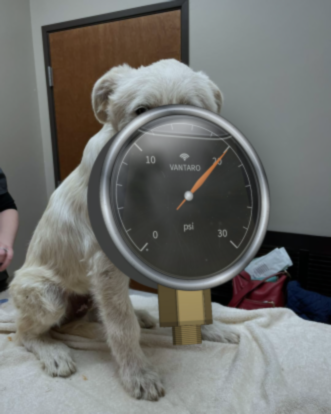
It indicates psi 20
